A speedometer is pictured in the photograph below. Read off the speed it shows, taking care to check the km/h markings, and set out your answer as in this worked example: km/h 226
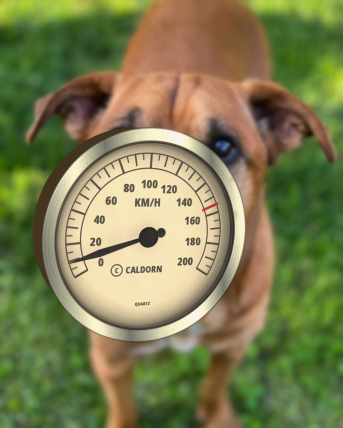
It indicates km/h 10
